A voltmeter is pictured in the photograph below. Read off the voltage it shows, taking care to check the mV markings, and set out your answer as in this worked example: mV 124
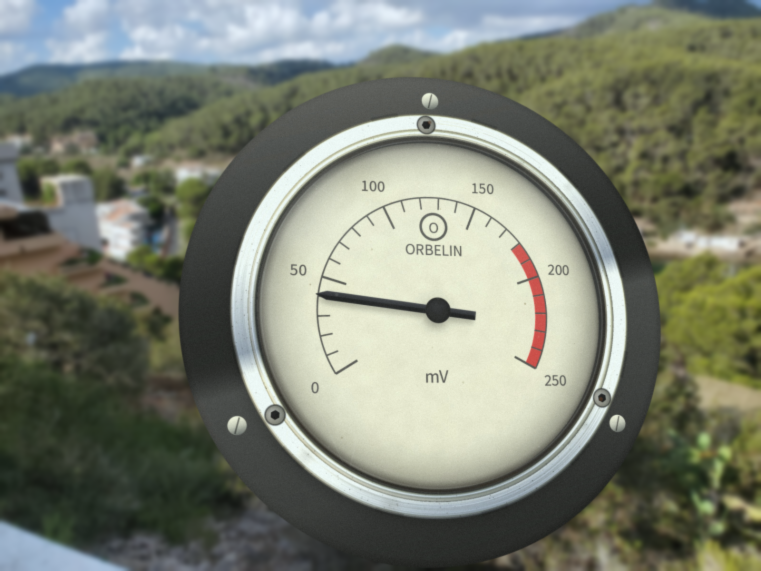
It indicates mV 40
